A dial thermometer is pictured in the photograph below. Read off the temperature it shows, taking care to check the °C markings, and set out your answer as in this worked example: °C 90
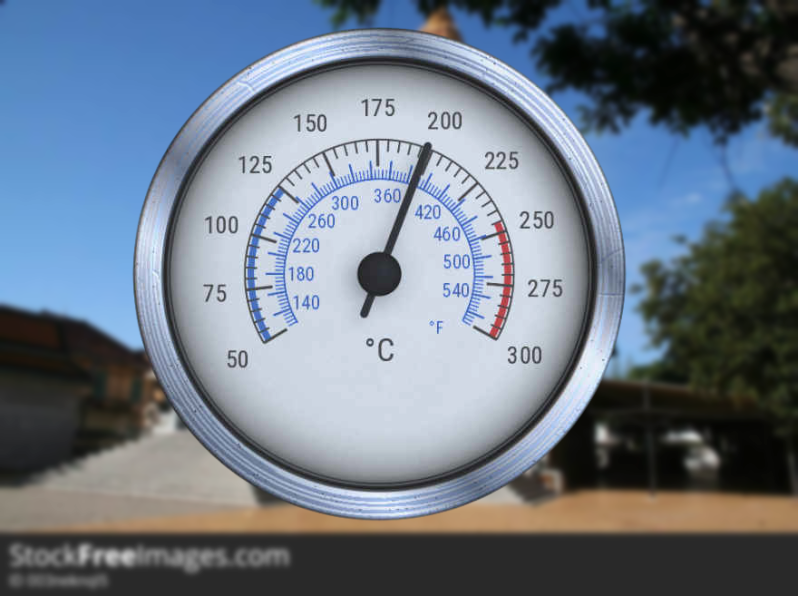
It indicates °C 197.5
